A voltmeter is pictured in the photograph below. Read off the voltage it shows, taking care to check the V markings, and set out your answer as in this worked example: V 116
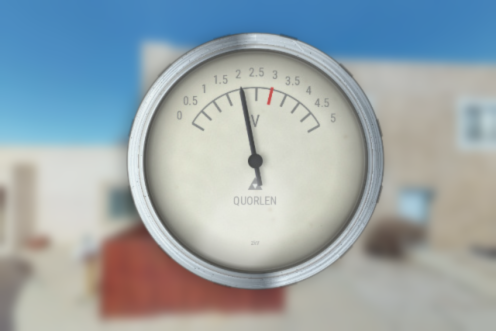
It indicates V 2
